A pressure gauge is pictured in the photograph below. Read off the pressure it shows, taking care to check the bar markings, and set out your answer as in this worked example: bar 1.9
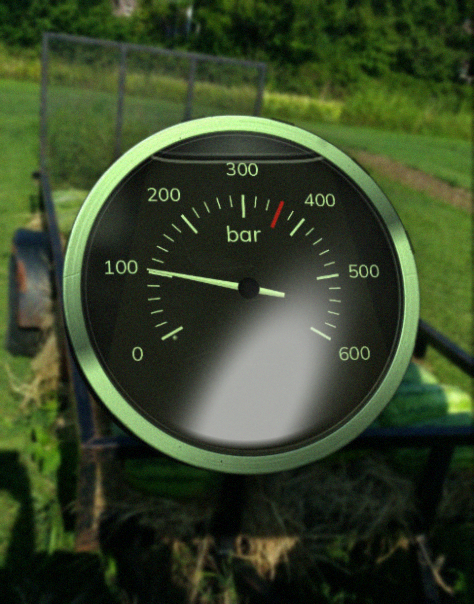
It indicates bar 100
